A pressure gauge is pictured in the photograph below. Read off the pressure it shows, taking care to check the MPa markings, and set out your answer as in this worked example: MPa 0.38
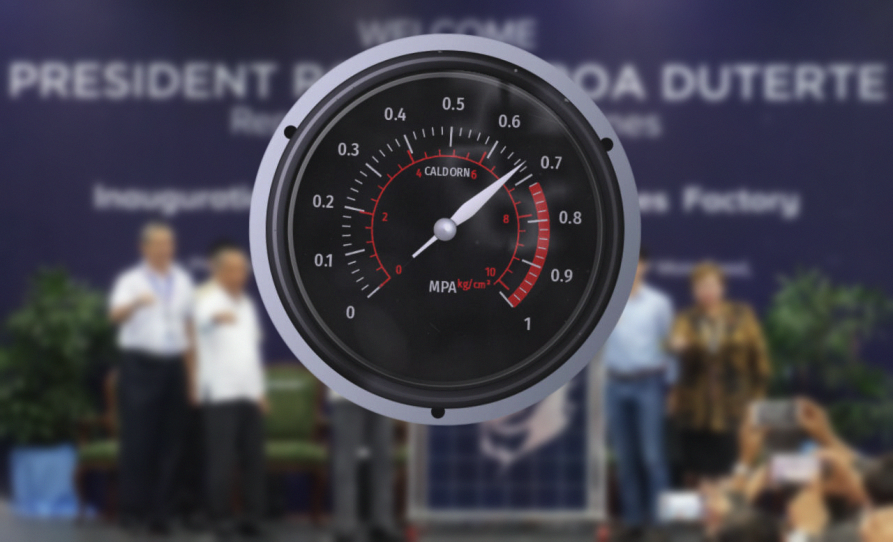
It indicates MPa 0.67
